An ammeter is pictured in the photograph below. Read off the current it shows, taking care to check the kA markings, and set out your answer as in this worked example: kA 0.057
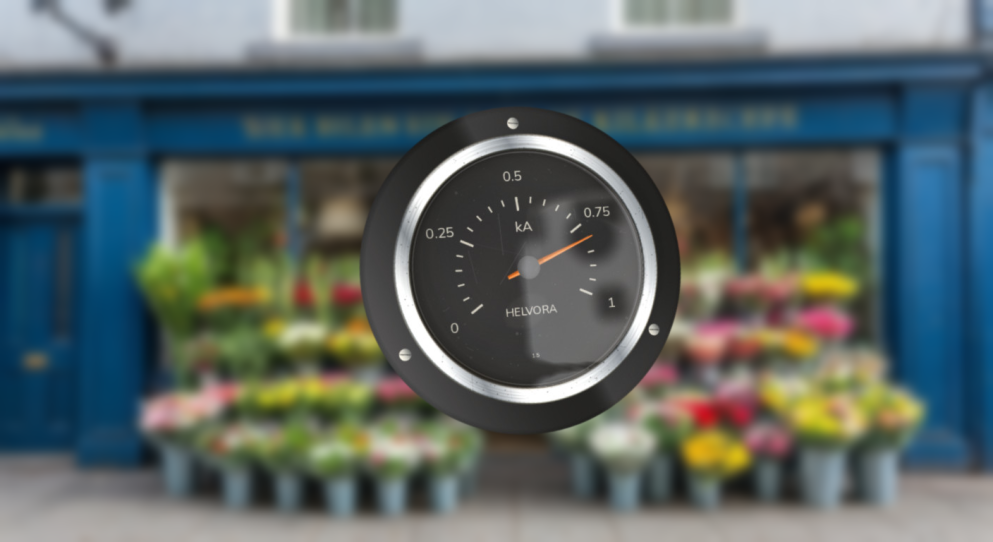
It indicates kA 0.8
